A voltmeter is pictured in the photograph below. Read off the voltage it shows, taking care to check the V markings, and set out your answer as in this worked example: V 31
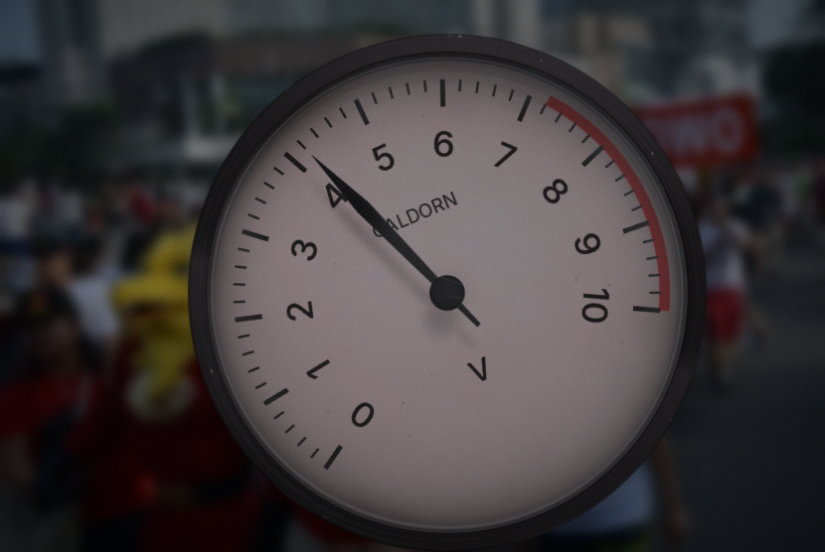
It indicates V 4.2
